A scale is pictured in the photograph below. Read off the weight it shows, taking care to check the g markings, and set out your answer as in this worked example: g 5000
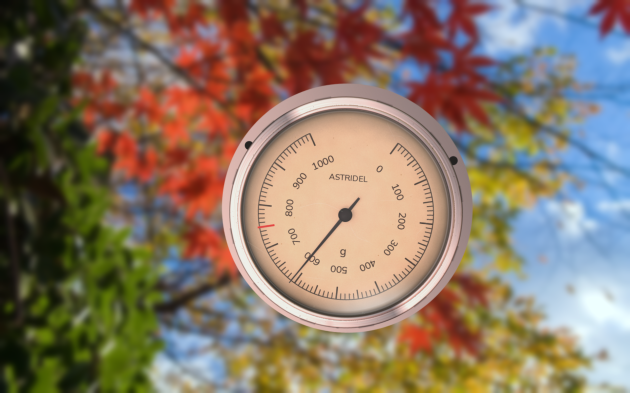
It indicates g 610
